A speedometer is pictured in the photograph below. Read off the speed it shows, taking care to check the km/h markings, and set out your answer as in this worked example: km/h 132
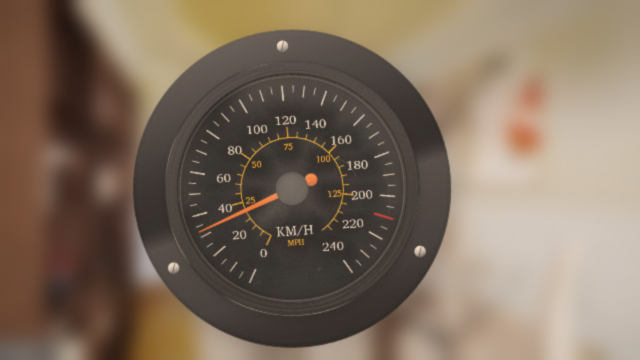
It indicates km/h 32.5
